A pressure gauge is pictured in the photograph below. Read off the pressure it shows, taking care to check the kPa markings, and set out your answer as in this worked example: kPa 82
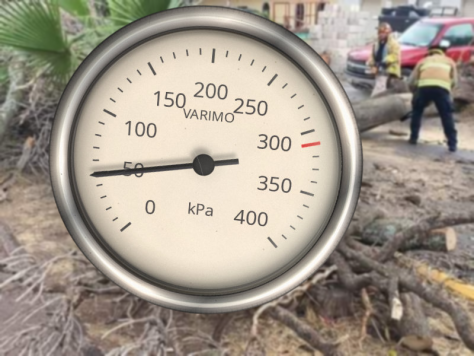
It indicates kPa 50
